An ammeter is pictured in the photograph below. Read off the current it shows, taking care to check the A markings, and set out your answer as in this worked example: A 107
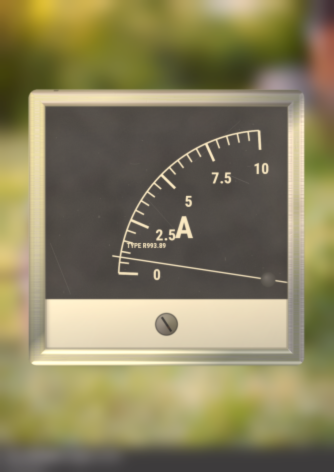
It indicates A 0.75
